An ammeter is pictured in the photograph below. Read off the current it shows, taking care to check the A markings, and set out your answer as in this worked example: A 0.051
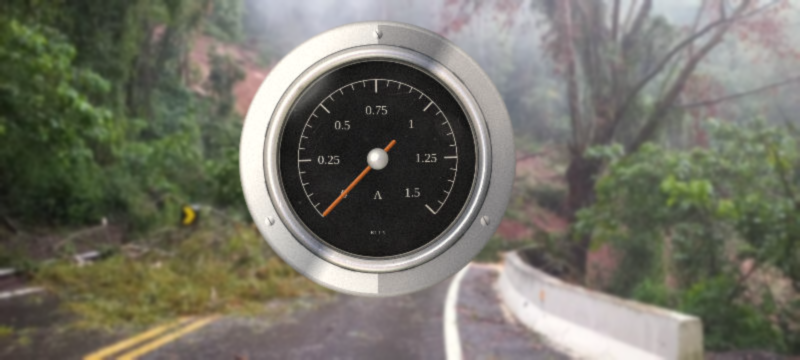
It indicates A 0
